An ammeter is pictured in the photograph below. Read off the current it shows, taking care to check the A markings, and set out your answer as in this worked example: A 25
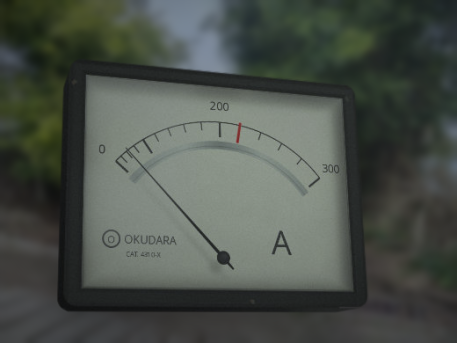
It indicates A 60
